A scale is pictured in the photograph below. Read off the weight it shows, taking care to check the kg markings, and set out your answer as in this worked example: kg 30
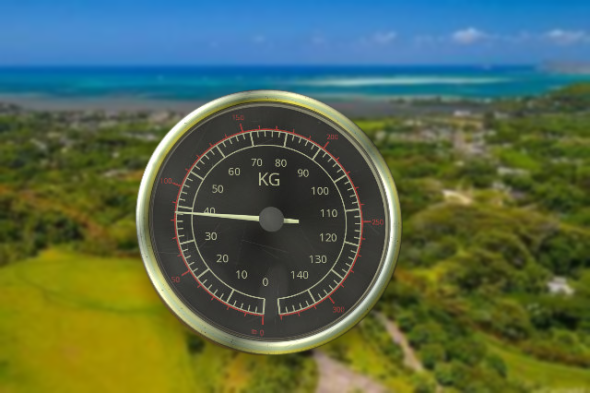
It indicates kg 38
